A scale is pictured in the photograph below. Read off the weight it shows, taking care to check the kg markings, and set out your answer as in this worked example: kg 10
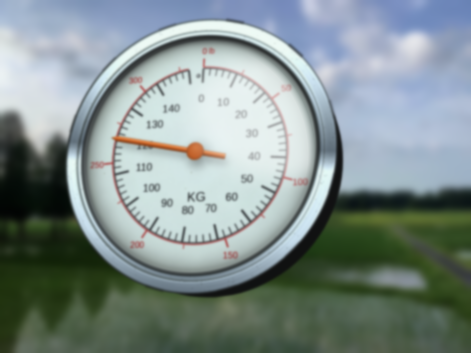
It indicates kg 120
